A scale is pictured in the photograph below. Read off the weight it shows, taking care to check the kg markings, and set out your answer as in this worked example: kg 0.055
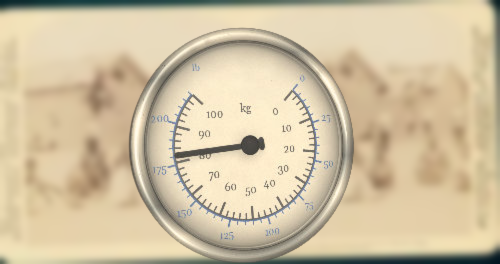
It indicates kg 82
